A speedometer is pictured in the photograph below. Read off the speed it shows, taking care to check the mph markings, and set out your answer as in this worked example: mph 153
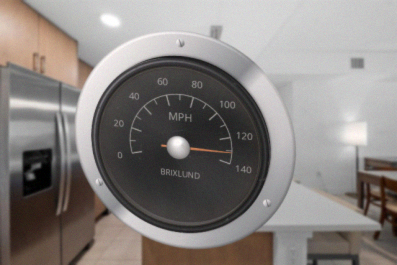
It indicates mph 130
